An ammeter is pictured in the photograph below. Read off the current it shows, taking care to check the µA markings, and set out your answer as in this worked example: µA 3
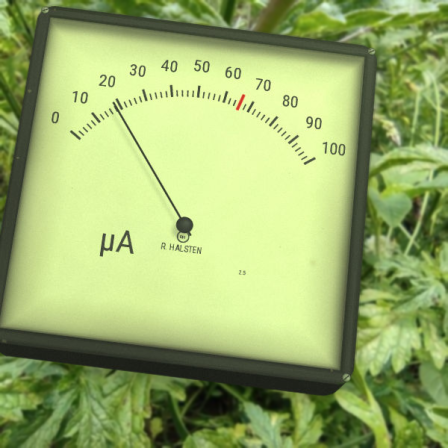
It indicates µA 18
